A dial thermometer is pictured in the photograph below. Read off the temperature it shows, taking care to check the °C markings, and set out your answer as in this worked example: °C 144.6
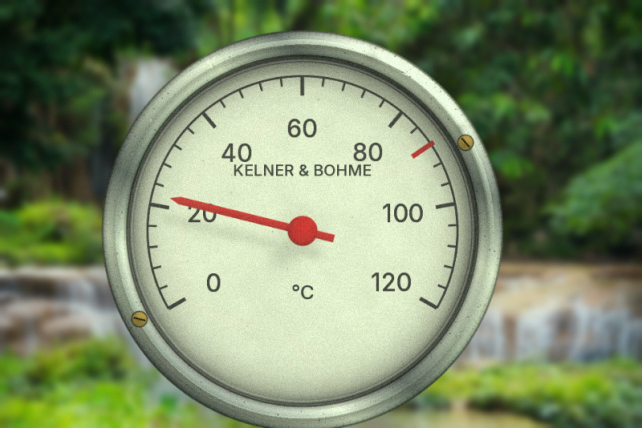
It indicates °C 22
